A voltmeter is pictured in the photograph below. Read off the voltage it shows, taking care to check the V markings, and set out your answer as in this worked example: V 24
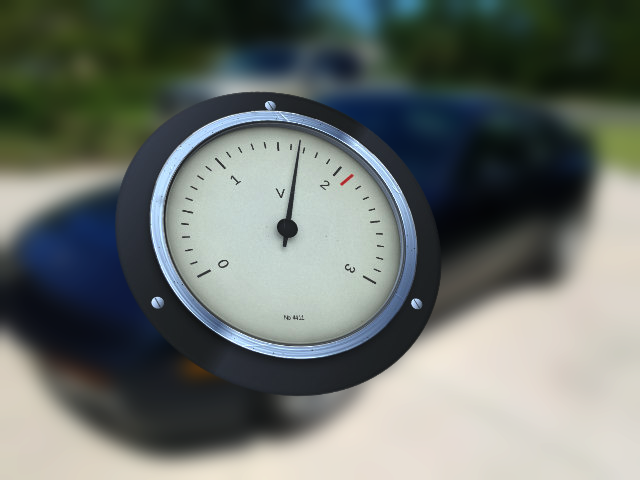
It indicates V 1.65
